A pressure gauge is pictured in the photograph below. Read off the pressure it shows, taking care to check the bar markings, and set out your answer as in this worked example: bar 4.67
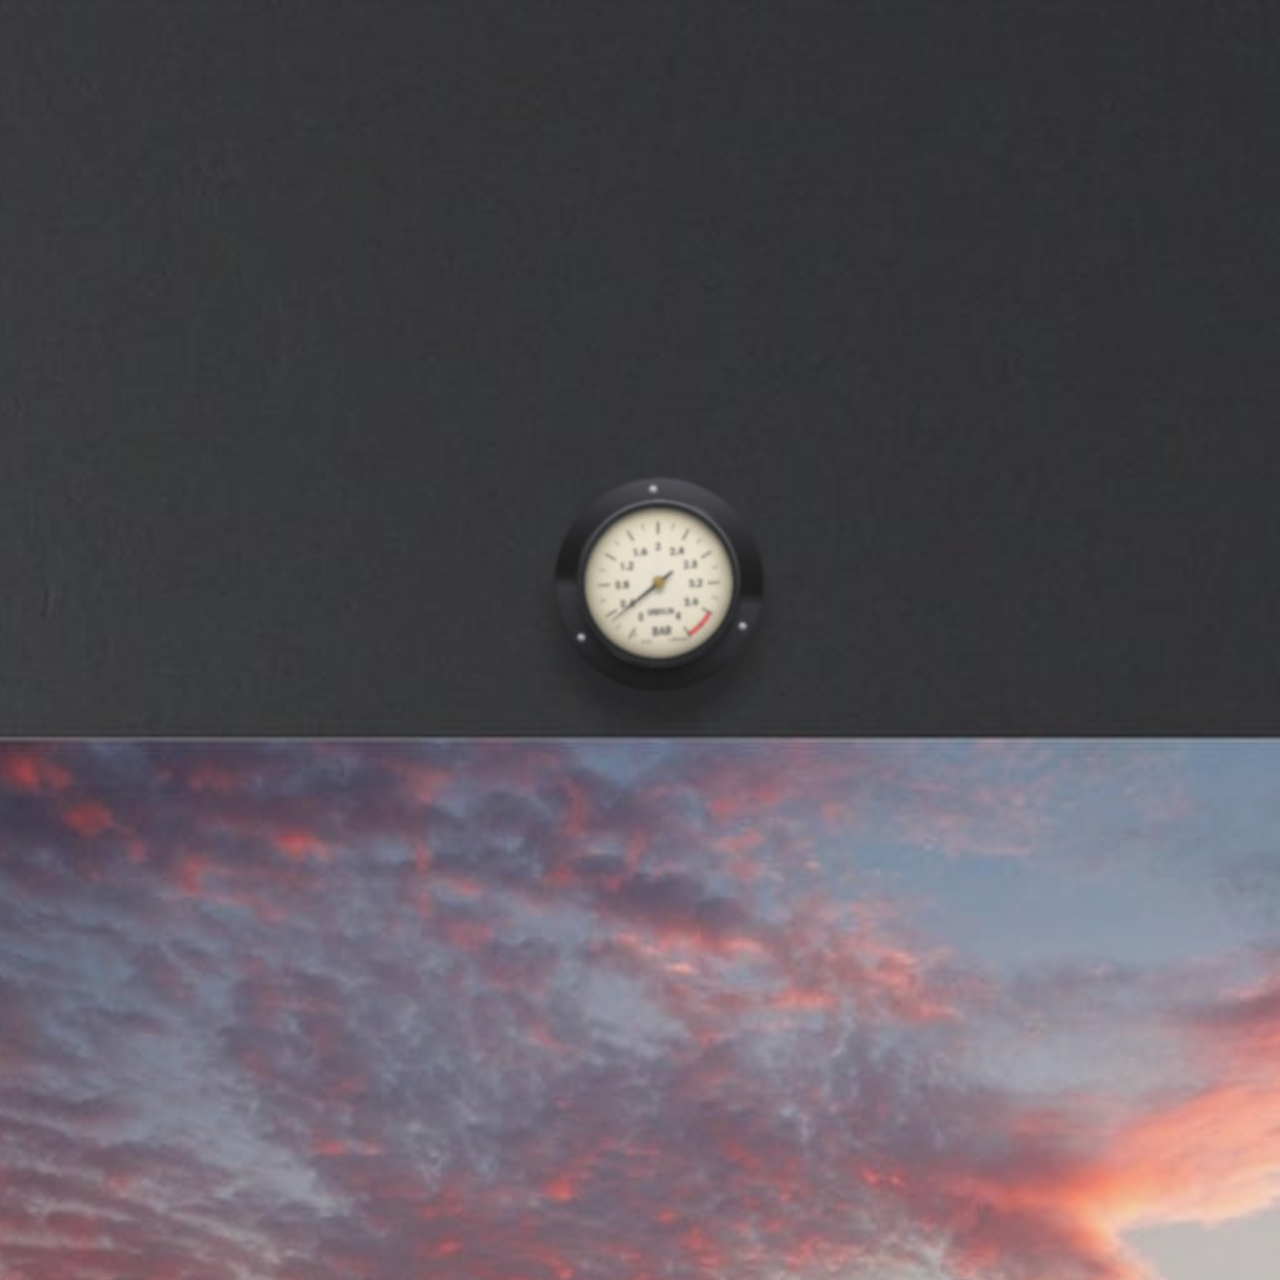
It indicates bar 0.3
